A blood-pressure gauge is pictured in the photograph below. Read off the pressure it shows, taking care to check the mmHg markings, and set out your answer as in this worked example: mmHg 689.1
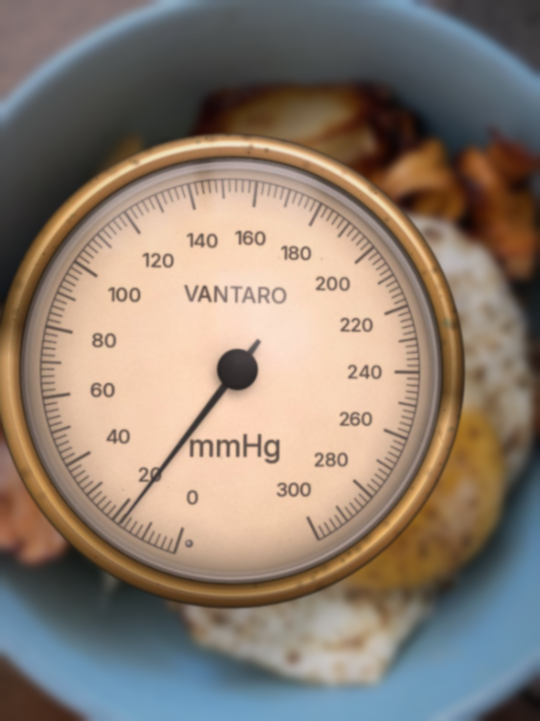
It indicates mmHg 18
